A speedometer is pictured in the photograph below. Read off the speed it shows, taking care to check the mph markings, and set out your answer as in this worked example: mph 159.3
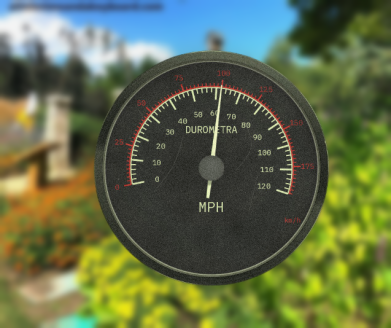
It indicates mph 62
